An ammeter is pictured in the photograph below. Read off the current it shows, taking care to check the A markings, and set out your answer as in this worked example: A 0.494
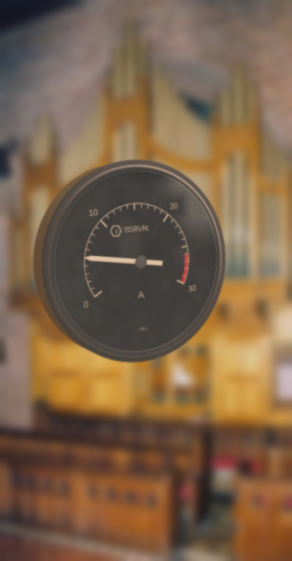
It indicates A 5
